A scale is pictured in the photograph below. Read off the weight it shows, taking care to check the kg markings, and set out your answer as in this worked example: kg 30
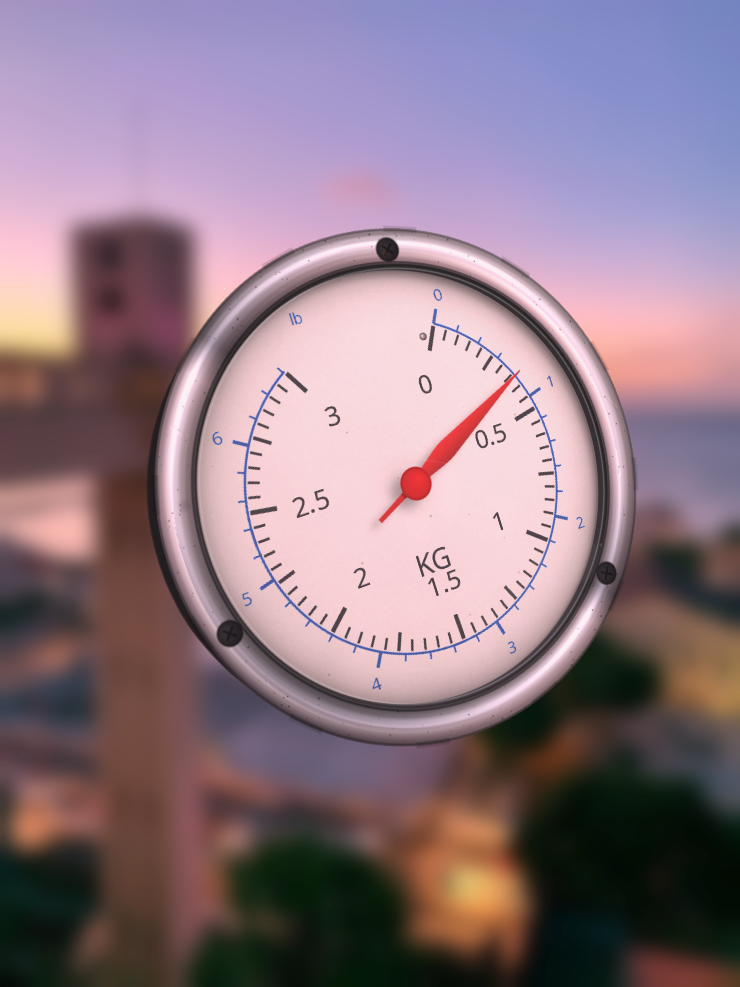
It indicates kg 0.35
